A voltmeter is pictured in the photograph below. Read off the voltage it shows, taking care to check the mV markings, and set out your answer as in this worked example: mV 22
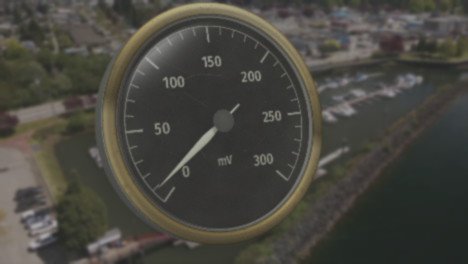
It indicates mV 10
